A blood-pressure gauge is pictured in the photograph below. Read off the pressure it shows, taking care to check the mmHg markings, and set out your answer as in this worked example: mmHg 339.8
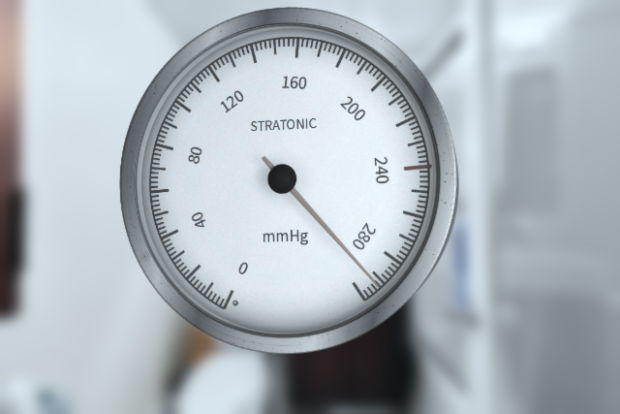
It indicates mmHg 292
